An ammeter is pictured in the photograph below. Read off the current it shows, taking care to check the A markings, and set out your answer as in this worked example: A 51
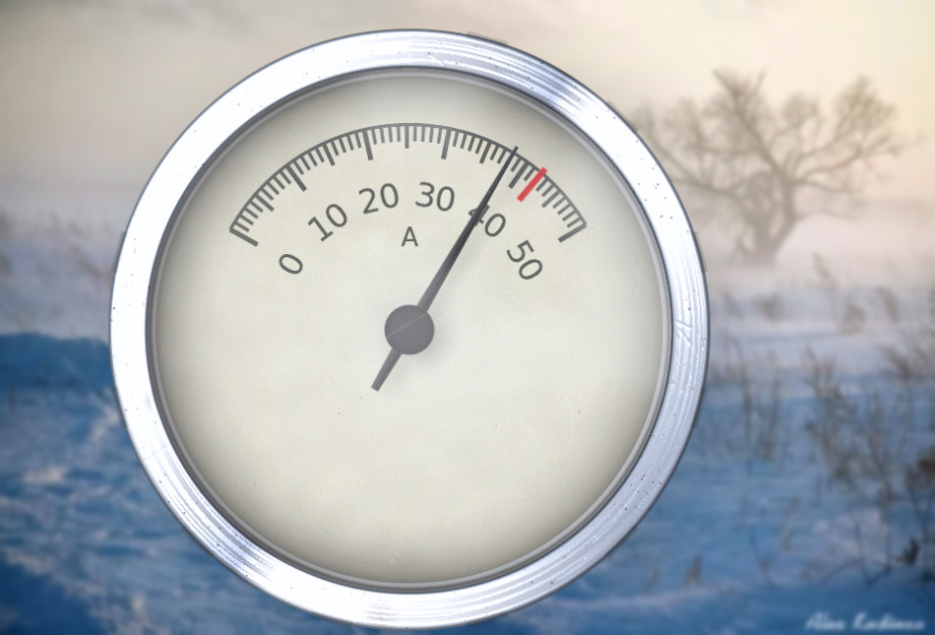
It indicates A 38
